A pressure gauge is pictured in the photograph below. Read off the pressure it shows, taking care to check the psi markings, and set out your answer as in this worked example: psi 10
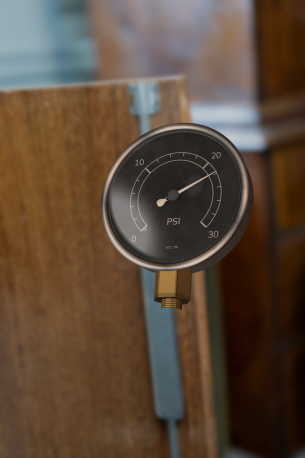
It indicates psi 22
